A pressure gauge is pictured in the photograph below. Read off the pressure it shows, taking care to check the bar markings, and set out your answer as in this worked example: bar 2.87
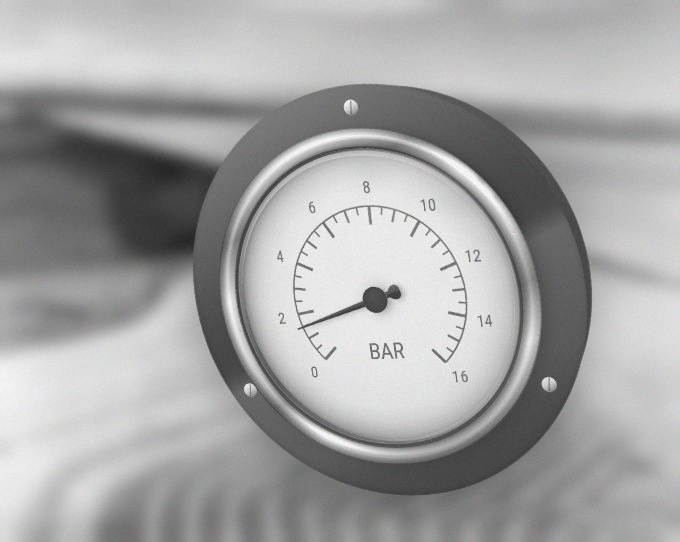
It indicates bar 1.5
